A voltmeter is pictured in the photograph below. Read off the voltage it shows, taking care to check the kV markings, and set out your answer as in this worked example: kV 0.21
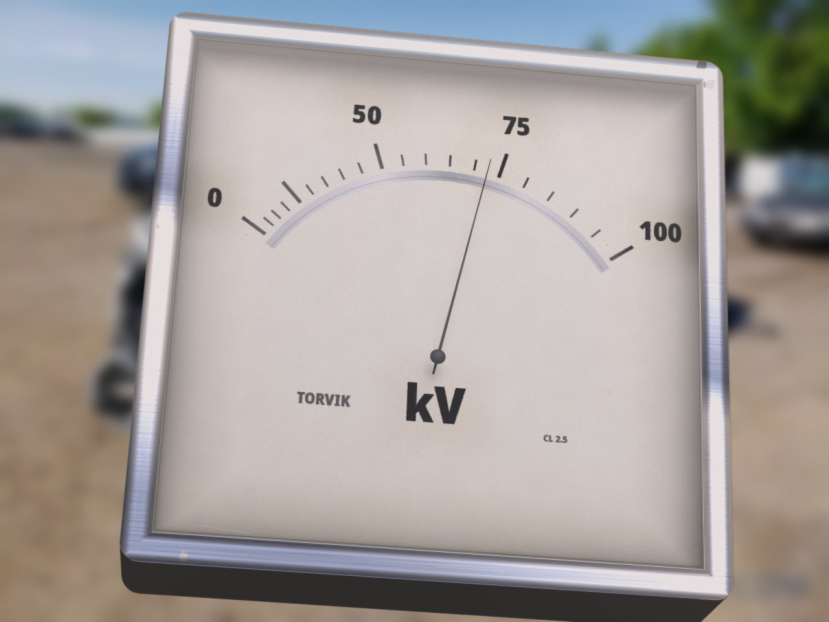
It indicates kV 72.5
